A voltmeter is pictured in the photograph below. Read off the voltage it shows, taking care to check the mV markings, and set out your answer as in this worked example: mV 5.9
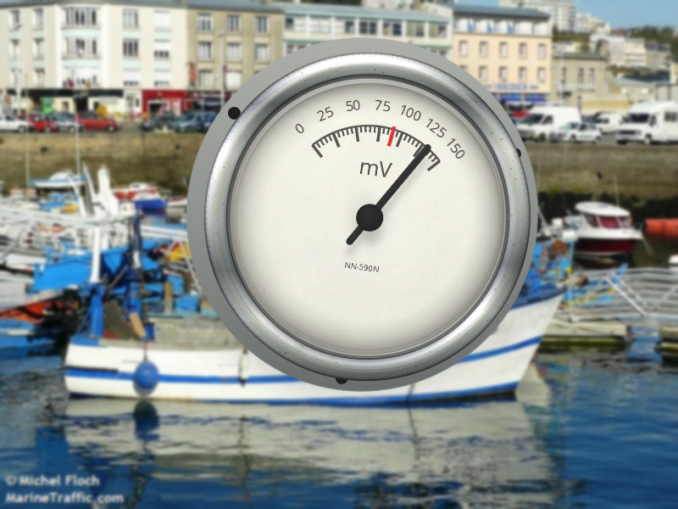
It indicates mV 130
